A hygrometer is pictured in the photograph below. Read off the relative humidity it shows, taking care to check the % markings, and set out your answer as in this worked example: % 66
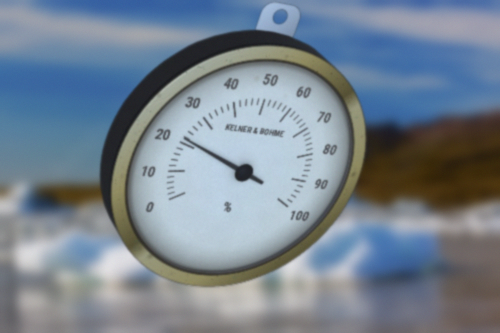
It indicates % 22
